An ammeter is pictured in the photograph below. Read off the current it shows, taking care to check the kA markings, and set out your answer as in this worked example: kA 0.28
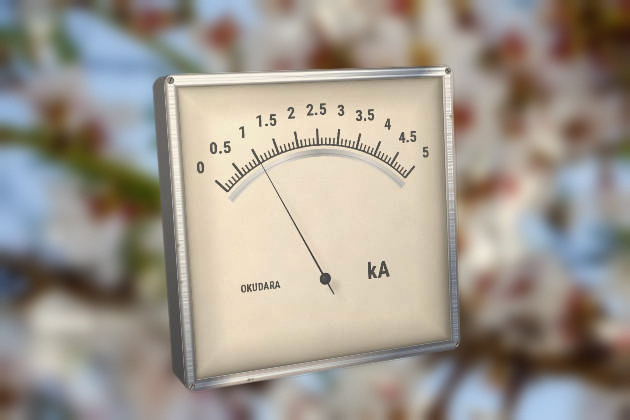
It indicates kA 1
